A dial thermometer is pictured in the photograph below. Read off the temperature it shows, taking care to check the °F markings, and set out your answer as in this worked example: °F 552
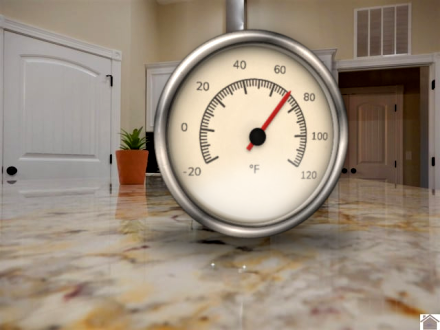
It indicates °F 70
